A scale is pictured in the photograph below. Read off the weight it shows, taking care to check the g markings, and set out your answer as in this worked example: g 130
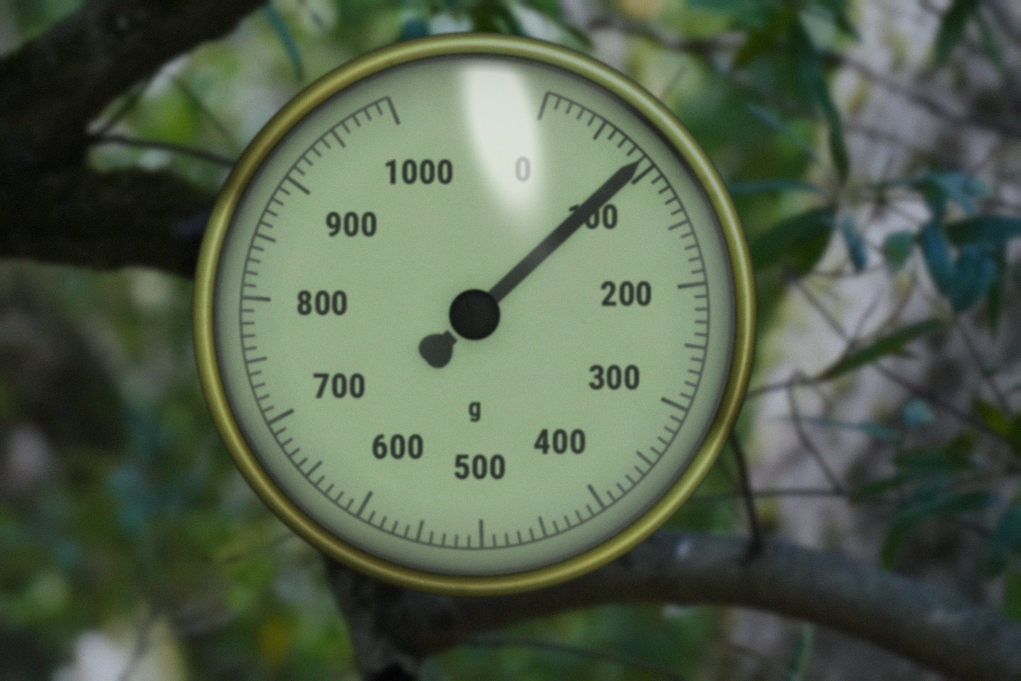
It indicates g 90
